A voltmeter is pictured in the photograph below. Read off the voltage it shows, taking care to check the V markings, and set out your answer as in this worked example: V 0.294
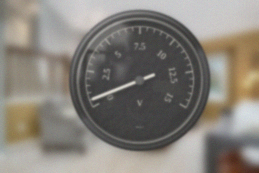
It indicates V 0.5
